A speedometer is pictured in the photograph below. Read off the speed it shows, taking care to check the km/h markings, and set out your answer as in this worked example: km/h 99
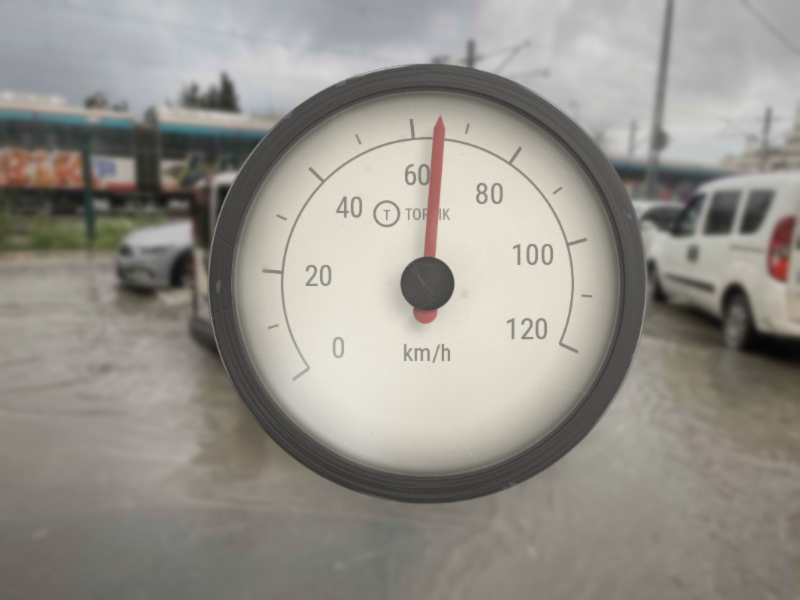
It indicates km/h 65
